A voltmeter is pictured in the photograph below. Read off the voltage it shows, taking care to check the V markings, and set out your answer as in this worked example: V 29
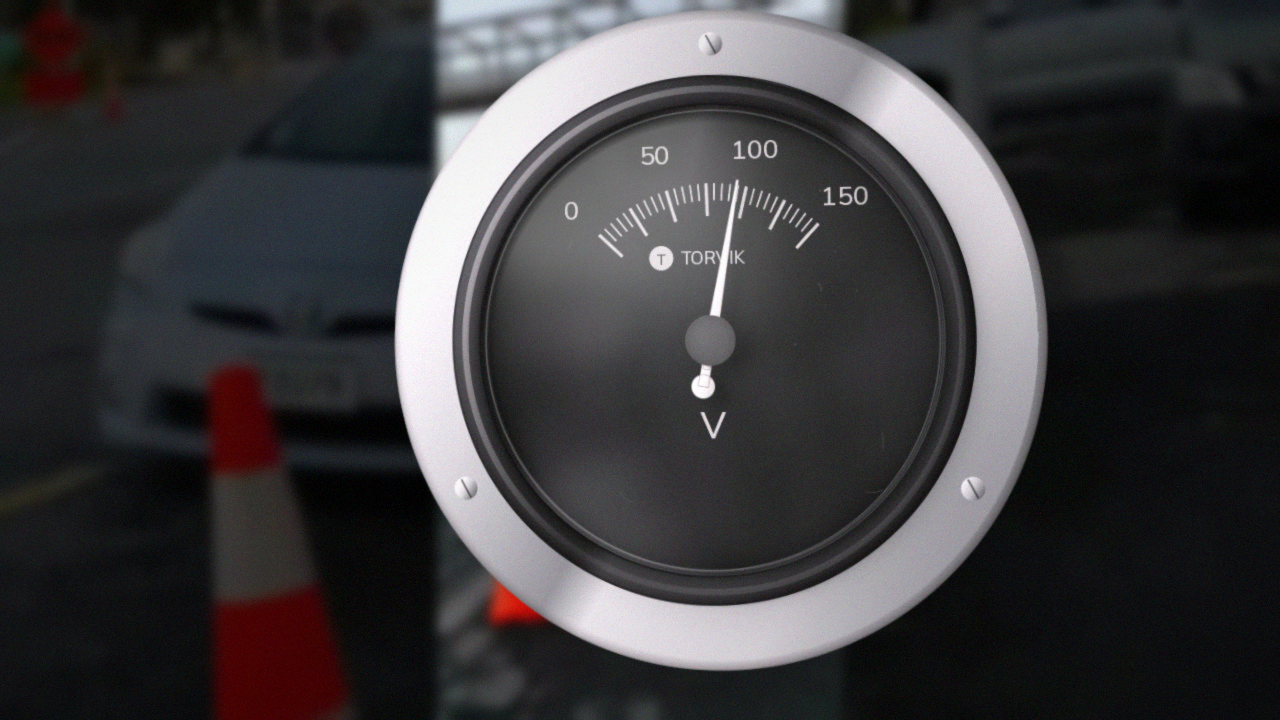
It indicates V 95
